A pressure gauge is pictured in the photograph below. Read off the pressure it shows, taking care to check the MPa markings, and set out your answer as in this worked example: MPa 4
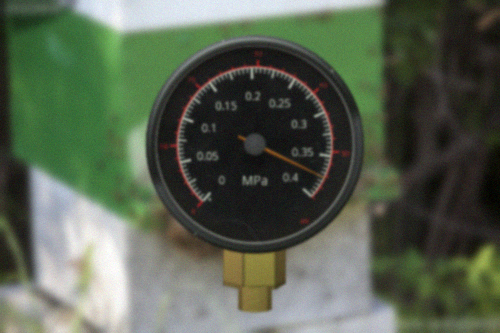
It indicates MPa 0.375
